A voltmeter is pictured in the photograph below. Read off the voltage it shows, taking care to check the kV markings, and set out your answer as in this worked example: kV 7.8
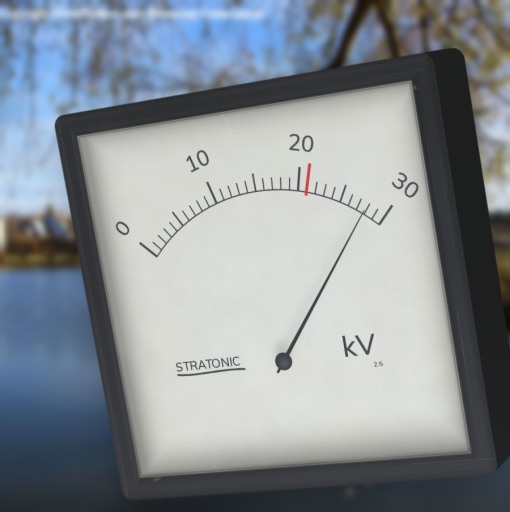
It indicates kV 28
